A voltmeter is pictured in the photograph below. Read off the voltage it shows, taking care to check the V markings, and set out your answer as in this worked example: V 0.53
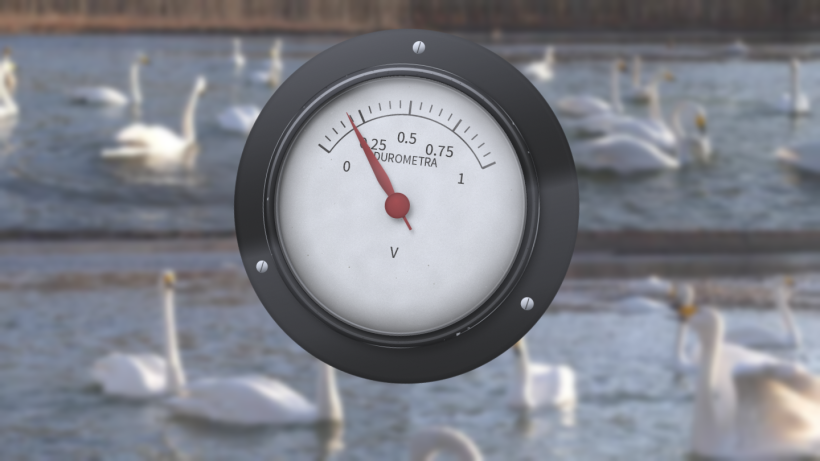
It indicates V 0.2
